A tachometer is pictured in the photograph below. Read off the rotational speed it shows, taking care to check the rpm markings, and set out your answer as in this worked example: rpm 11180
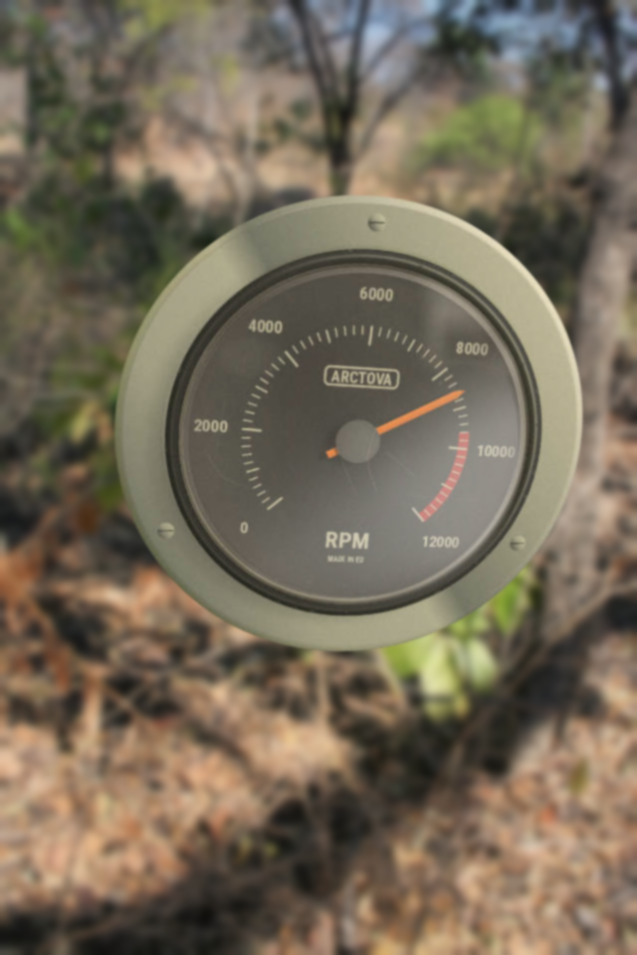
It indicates rpm 8600
